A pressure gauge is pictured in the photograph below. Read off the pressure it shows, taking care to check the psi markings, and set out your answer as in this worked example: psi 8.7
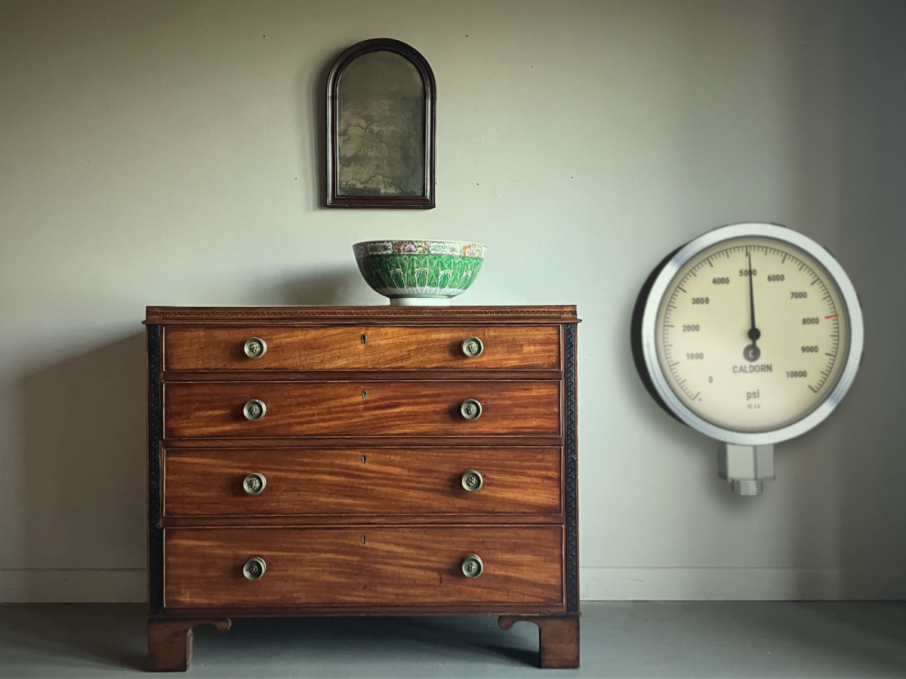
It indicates psi 5000
